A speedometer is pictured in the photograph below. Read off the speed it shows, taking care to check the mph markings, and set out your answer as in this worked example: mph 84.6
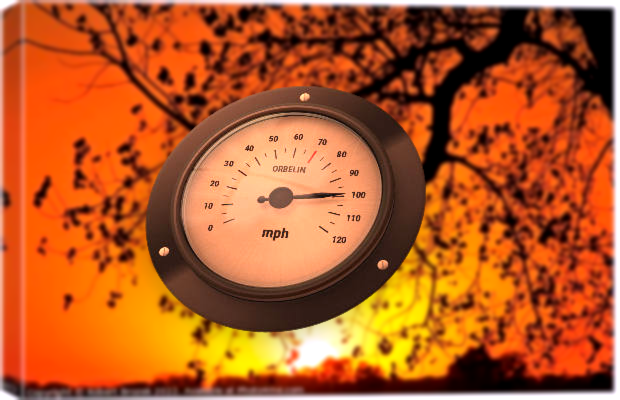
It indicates mph 100
